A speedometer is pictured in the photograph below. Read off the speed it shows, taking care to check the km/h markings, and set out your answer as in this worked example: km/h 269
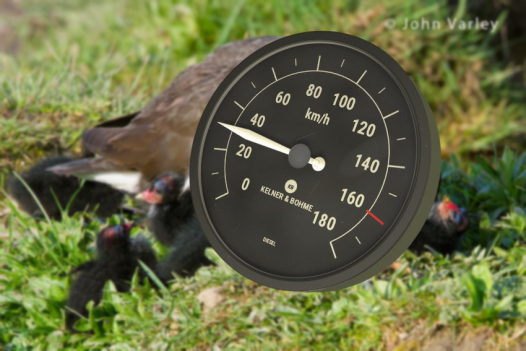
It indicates km/h 30
